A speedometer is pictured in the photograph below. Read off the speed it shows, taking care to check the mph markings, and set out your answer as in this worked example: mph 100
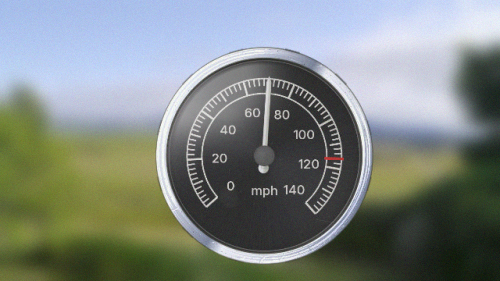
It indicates mph 70
